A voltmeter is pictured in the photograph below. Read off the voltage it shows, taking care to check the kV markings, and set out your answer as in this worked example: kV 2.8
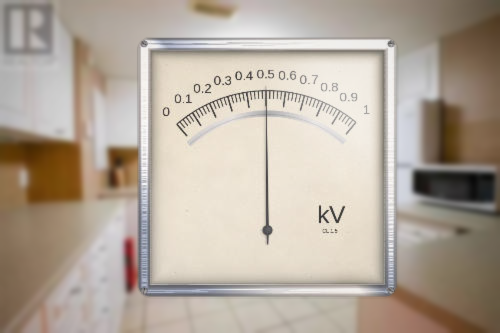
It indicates kV 0.5
